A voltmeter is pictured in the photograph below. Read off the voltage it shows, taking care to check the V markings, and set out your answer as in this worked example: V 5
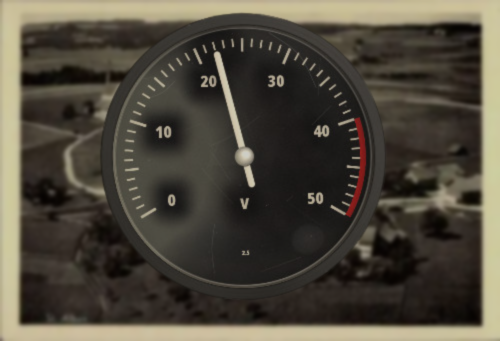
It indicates V 22
